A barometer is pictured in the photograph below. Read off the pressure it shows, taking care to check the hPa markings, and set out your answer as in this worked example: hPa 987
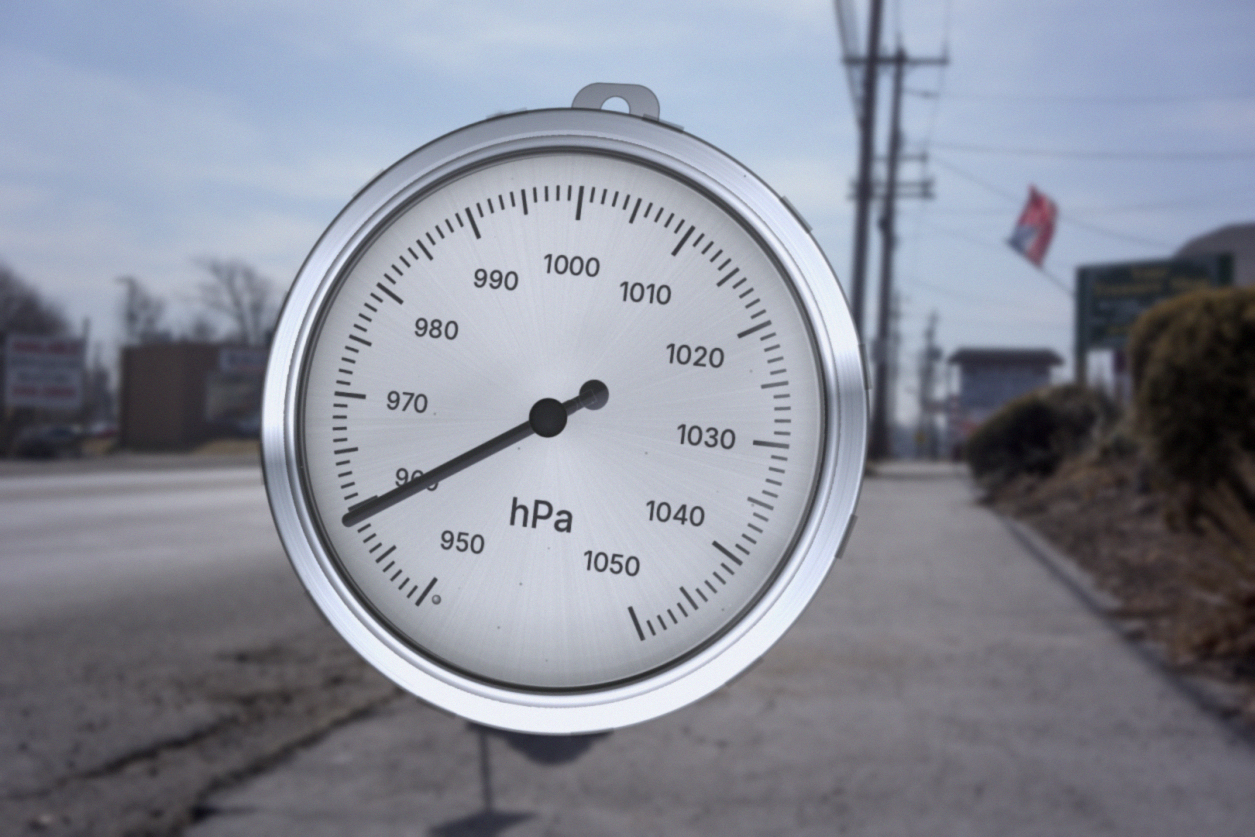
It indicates hPa 959
